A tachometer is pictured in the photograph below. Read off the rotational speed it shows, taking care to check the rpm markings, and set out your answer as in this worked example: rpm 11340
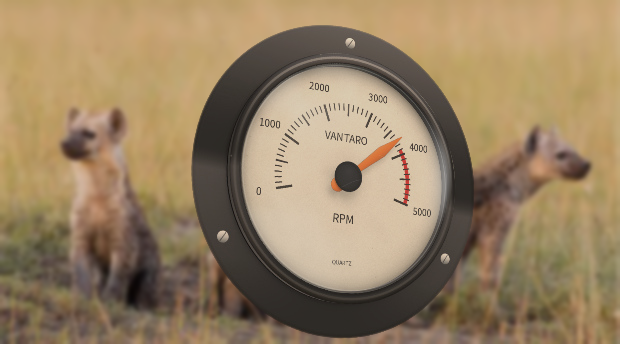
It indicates rpm 3700
